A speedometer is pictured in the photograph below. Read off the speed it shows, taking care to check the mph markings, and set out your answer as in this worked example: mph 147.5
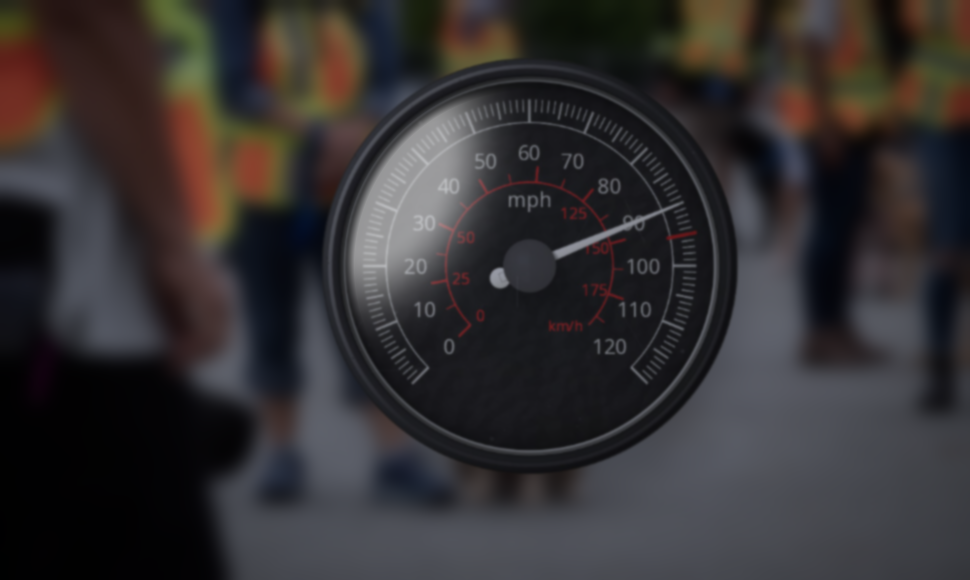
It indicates mph 90
